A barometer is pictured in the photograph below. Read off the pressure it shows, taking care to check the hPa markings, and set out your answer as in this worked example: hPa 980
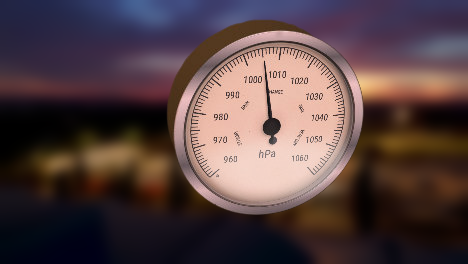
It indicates hPa 1005
